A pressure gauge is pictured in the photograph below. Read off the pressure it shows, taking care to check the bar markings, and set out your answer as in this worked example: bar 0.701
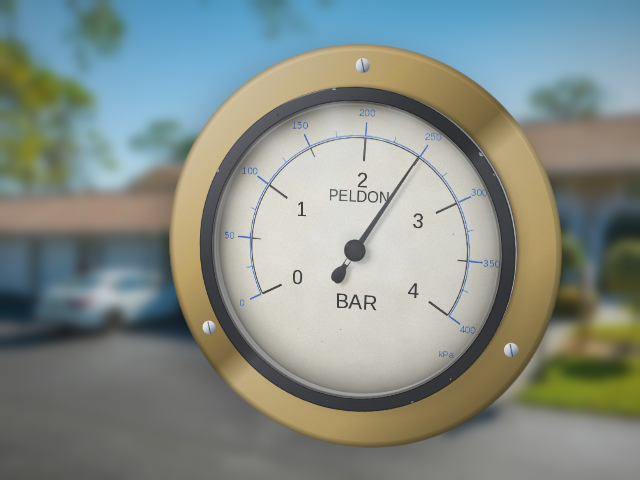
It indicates bar 2.5
